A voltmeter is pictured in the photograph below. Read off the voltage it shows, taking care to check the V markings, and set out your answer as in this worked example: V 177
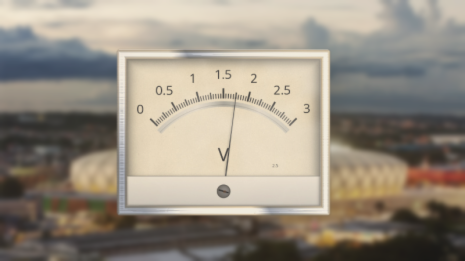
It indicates V 1.75
